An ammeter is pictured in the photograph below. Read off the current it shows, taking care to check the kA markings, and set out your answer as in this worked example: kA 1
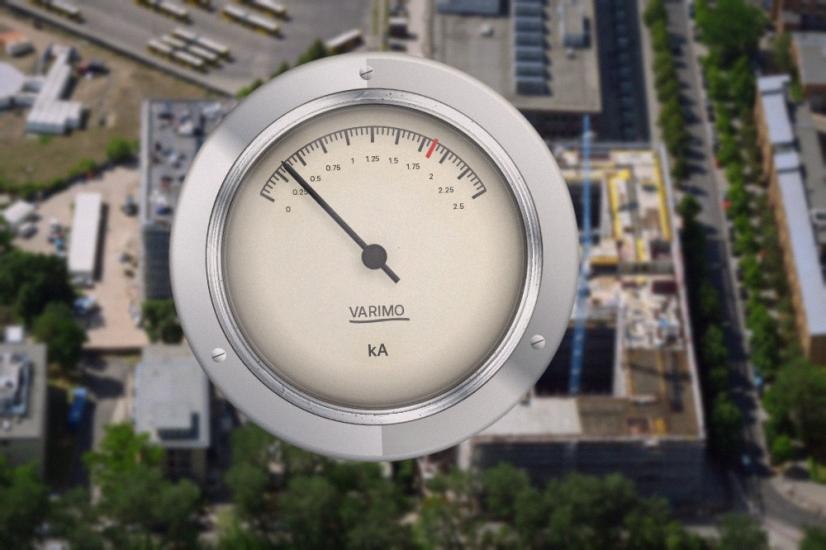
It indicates kA 0.35
